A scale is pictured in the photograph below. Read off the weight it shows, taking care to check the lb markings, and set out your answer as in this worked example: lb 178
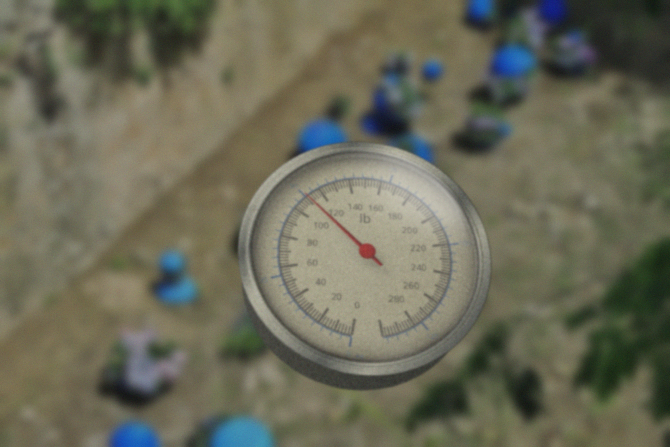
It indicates lb 110
